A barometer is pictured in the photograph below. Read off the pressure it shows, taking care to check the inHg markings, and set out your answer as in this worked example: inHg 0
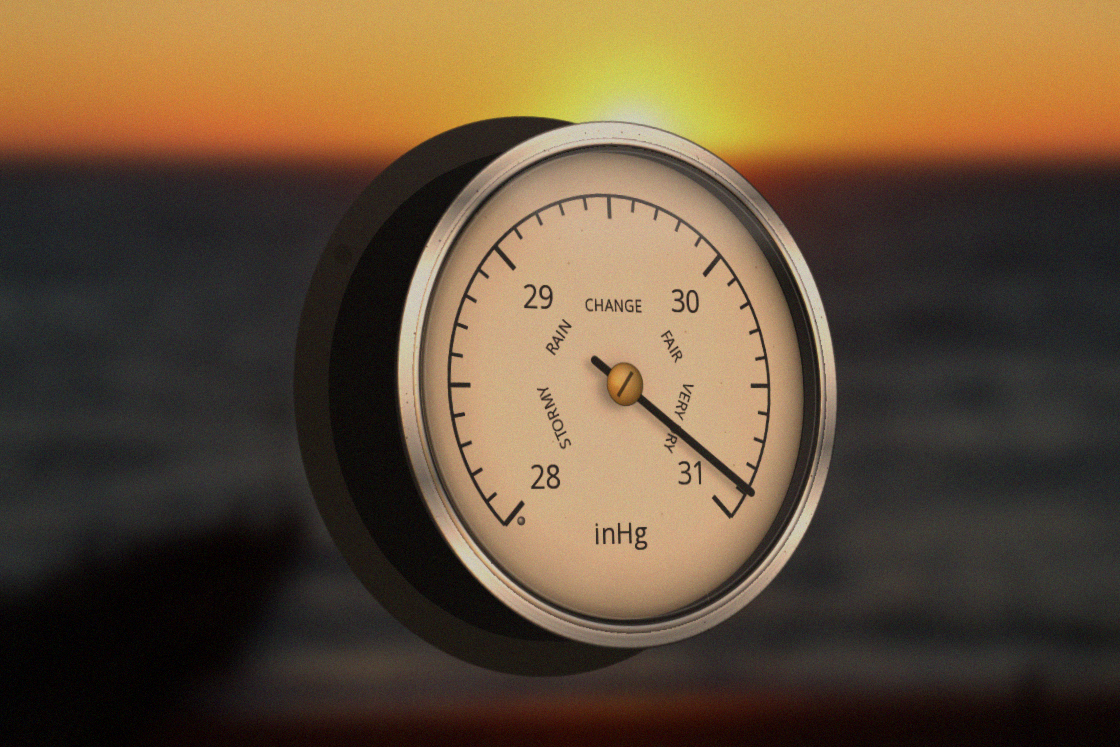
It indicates inHg 30.9
